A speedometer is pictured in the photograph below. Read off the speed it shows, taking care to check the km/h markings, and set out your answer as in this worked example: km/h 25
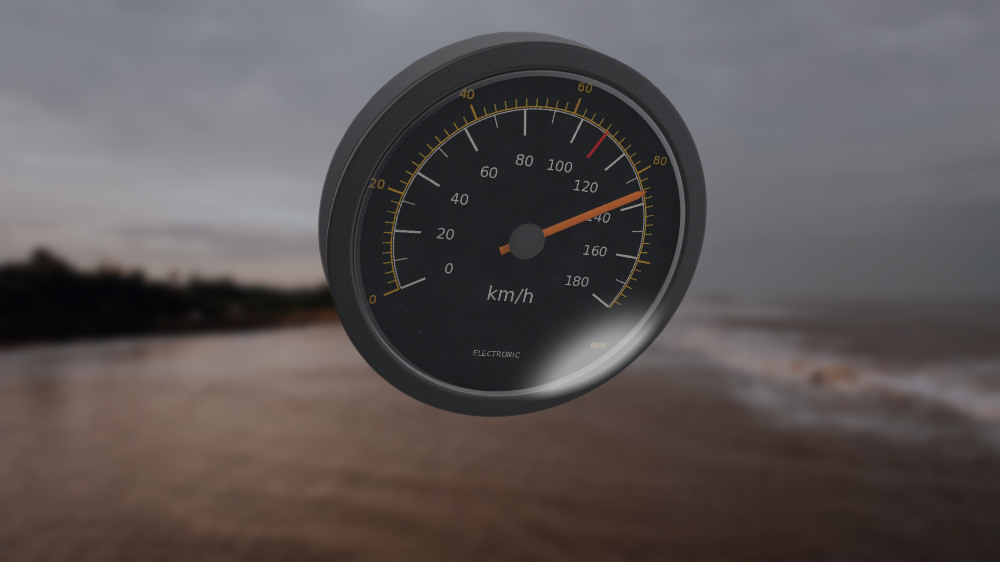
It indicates km/h 135
